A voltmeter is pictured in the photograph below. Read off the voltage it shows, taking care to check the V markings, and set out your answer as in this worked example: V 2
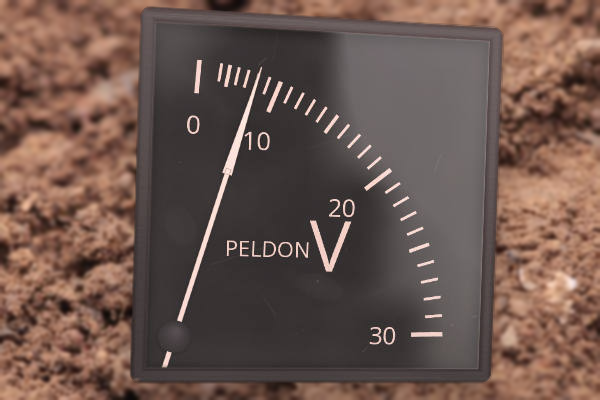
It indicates V 8
